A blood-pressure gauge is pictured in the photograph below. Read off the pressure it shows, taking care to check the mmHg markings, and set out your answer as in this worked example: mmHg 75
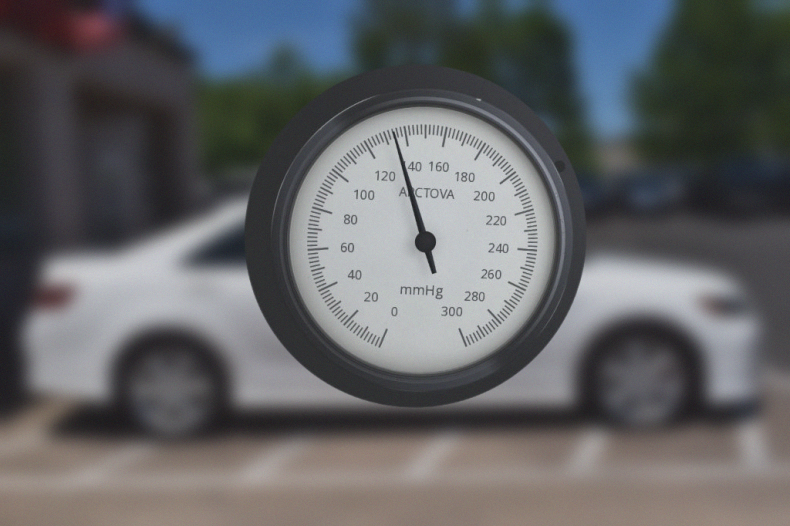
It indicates mmHg 134
